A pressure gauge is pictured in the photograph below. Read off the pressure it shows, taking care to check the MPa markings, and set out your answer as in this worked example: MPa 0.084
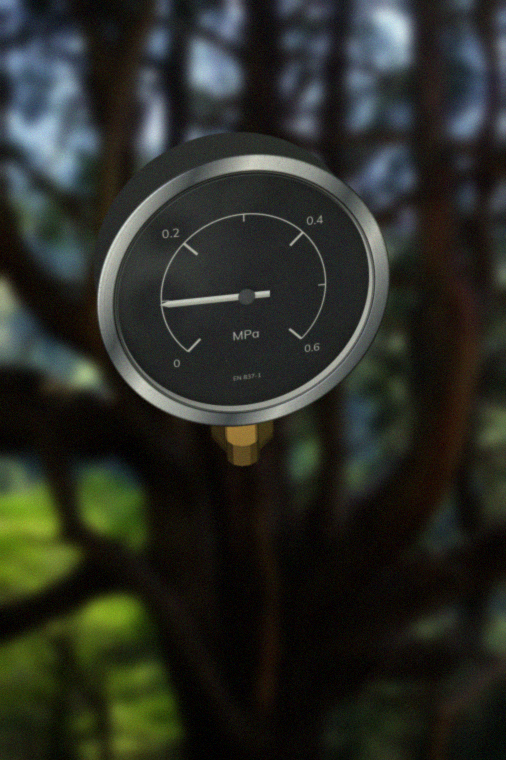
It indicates MPa 0.1
